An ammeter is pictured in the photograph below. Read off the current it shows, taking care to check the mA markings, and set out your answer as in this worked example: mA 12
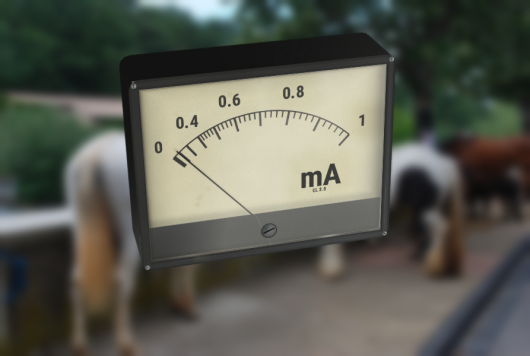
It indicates mA 0.2
